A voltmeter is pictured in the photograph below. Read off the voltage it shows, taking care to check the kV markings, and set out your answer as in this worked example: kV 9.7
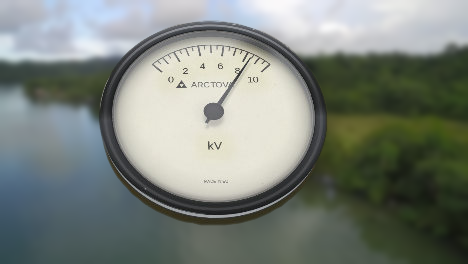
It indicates kV 8.5
